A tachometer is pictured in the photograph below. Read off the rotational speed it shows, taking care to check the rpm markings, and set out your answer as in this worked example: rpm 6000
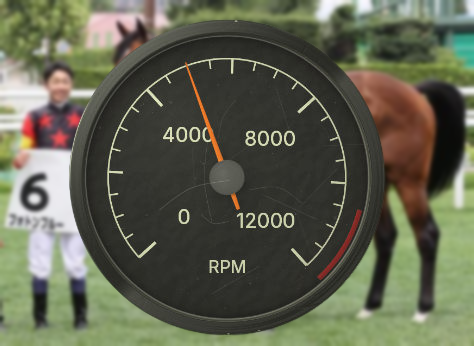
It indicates rpm 5000
